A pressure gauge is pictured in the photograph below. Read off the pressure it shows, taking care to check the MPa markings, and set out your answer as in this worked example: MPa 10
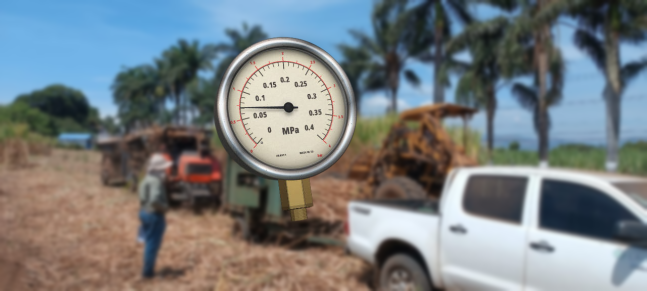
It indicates MPa 0.07
